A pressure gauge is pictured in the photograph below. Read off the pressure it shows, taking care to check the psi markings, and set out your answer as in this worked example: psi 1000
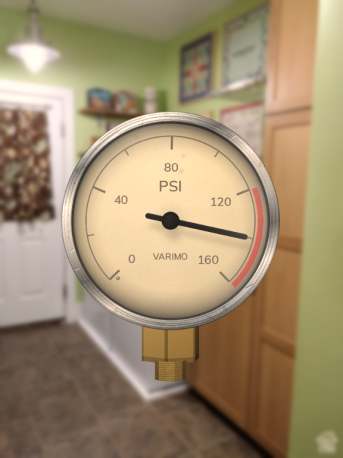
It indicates psi 140
